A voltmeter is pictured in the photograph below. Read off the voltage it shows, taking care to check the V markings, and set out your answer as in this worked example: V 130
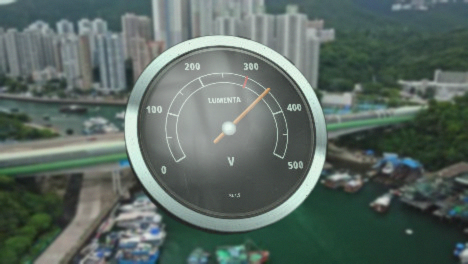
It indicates V 350
